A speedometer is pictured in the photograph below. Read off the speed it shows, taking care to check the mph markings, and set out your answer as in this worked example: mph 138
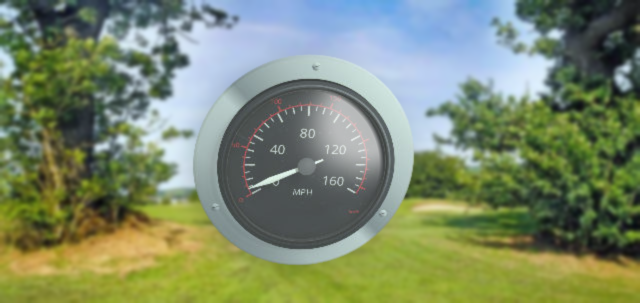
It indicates mph 5
